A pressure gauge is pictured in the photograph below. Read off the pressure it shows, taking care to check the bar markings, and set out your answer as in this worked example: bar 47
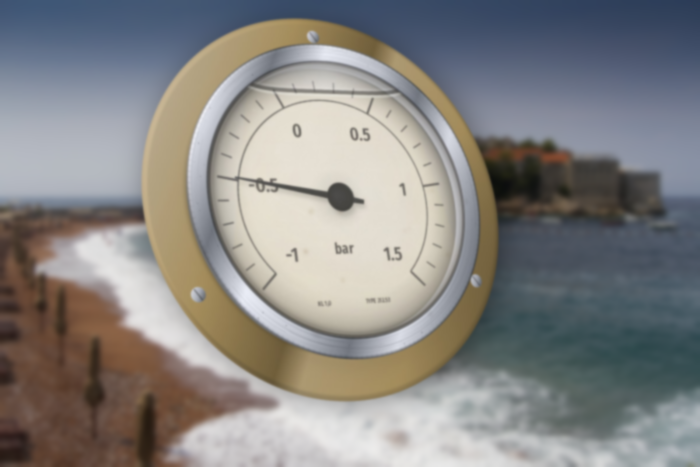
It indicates bar -0.5
